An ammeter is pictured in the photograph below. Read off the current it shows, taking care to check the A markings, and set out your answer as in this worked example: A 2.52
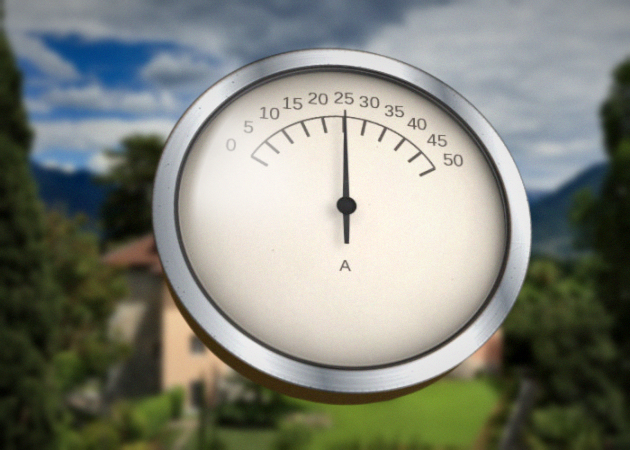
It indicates A 25
